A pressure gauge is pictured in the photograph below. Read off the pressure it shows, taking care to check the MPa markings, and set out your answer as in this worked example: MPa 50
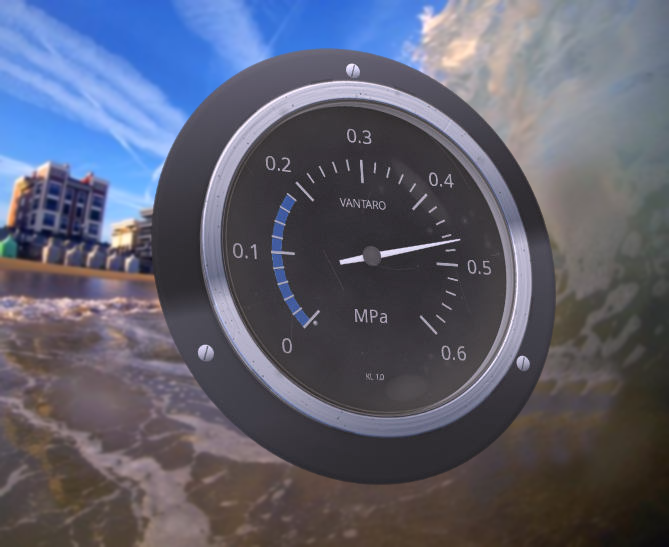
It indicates MPa 0.47
